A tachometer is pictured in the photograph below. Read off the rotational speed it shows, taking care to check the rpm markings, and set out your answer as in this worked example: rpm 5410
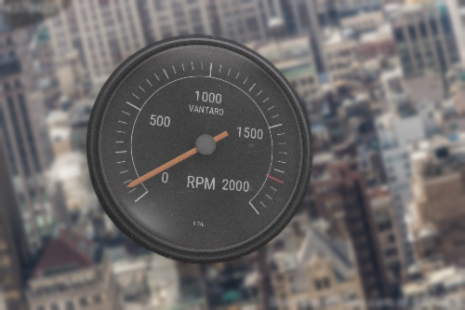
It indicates rpm 75
